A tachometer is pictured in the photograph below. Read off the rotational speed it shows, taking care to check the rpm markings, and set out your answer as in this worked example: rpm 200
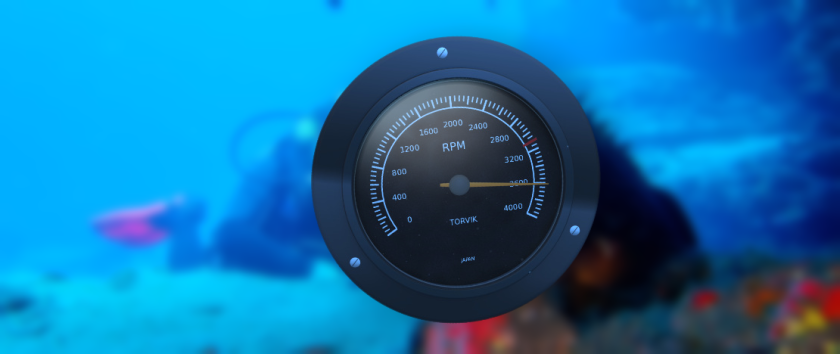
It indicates rpm 3600
